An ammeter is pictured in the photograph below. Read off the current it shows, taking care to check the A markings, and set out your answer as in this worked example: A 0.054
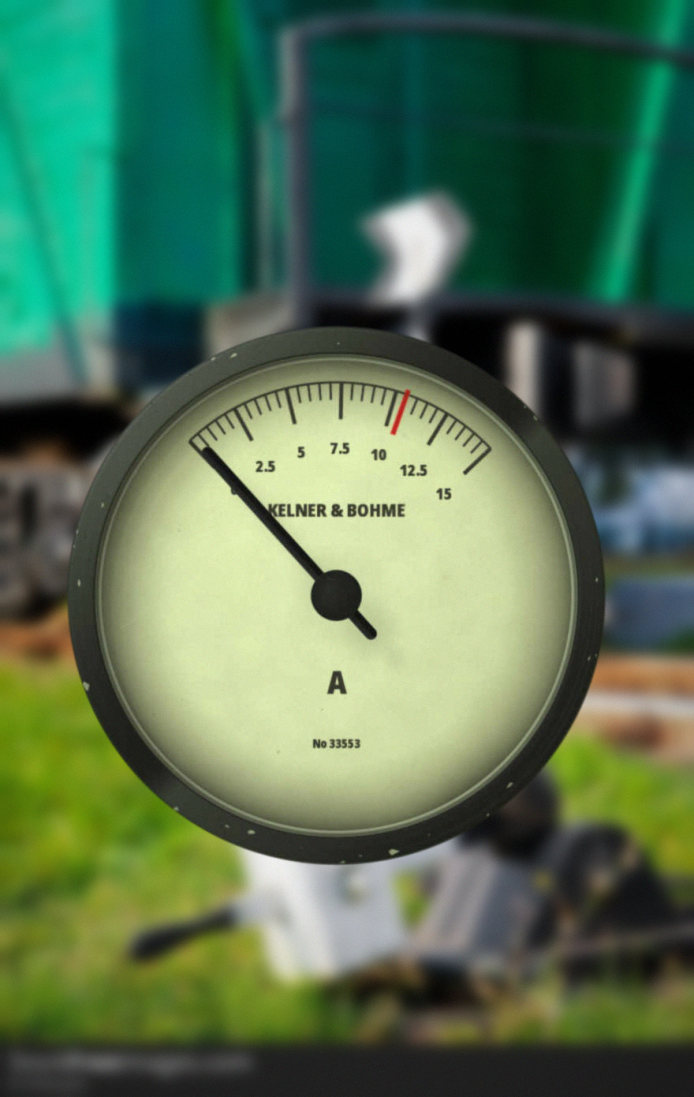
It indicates A 0.25
